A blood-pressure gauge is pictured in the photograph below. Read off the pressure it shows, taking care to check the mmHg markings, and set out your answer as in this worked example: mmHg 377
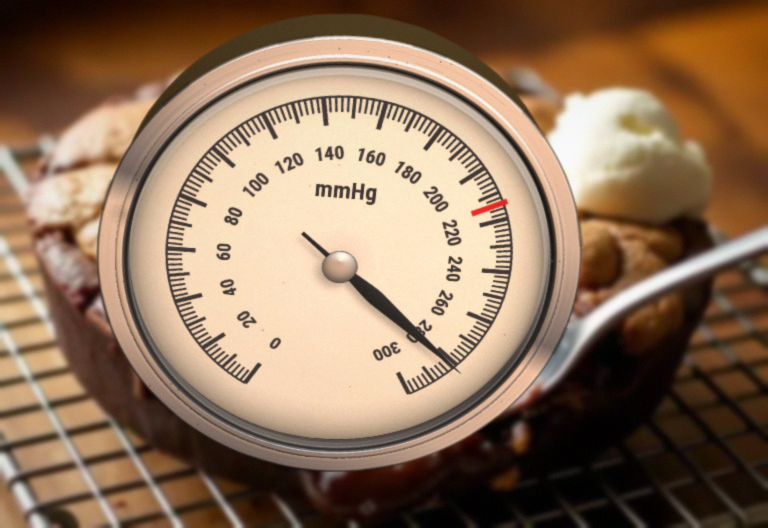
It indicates mmHg 280
